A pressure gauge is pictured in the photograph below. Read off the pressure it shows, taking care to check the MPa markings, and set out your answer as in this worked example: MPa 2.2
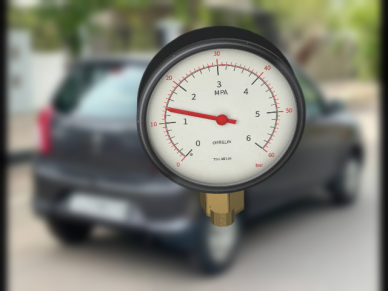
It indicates MPa 1.4
